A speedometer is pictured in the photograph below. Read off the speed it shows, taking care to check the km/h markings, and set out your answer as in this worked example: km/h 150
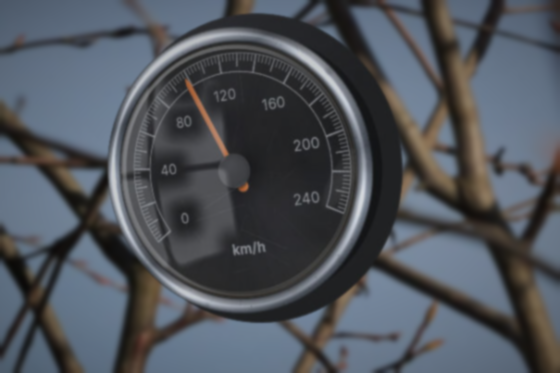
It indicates km/h 100
